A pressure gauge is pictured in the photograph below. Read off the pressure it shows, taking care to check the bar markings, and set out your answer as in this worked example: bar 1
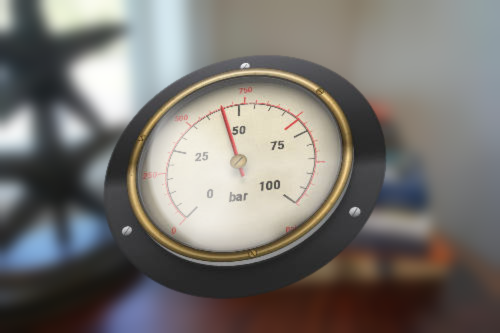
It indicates bar 45
